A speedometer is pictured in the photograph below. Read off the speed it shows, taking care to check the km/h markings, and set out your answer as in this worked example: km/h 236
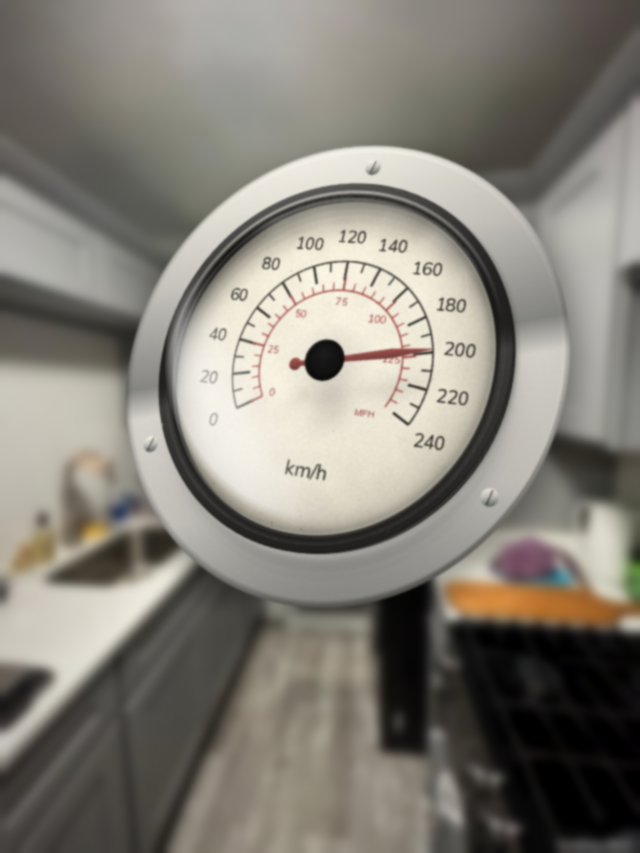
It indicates km/h 200
